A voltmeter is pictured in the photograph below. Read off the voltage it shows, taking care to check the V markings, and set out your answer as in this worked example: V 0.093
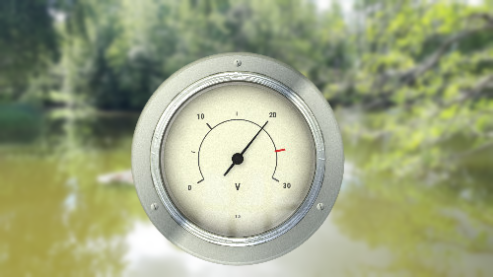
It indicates V 20
